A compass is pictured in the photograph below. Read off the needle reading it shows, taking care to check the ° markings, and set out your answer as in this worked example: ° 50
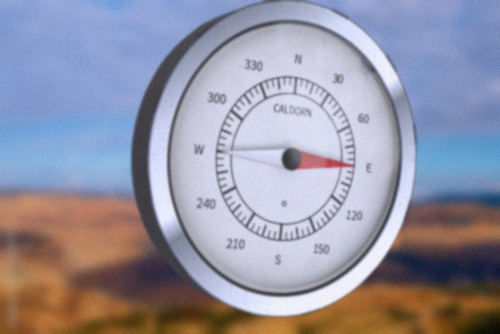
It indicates ° 90
